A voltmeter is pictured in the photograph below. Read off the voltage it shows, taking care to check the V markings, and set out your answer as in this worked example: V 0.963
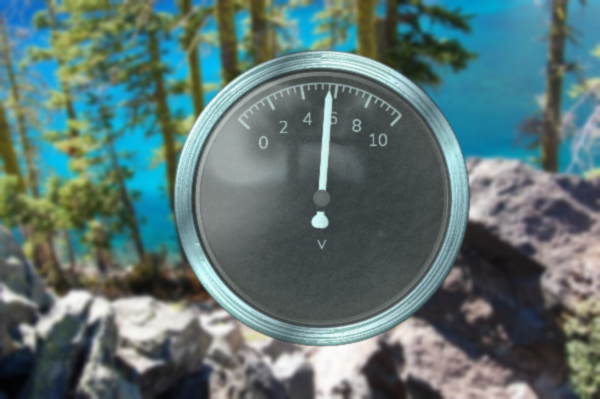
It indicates V 5.6
